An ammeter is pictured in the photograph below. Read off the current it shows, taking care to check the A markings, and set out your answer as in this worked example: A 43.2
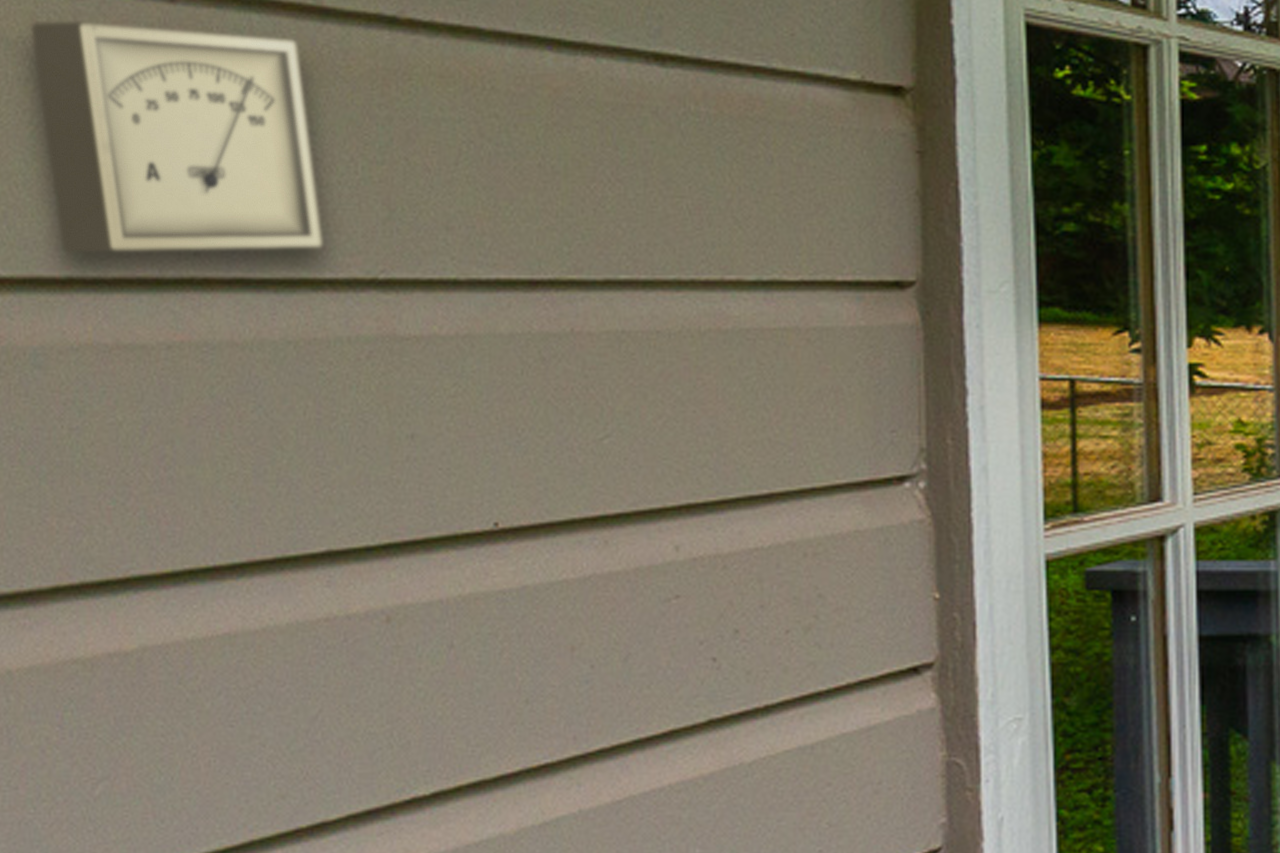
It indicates A 125
